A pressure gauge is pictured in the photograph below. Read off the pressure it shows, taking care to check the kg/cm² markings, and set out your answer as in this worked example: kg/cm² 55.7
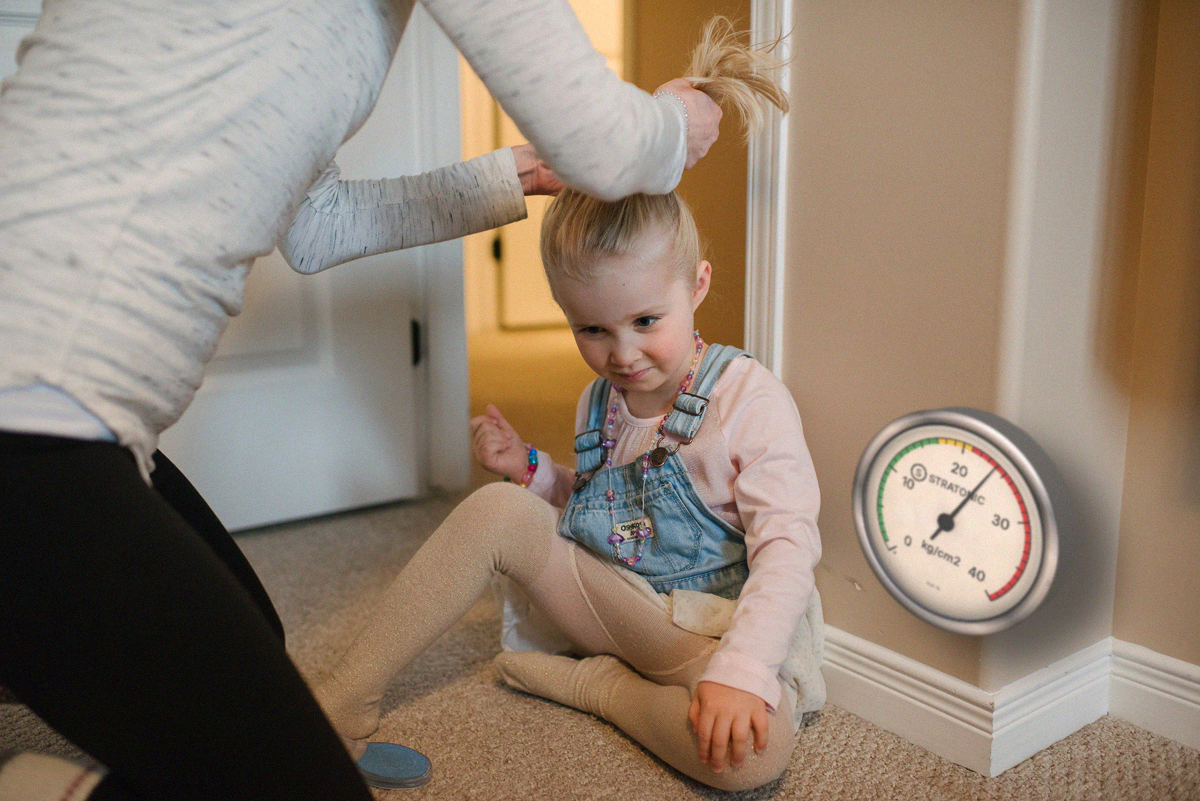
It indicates kg/cm² 24
